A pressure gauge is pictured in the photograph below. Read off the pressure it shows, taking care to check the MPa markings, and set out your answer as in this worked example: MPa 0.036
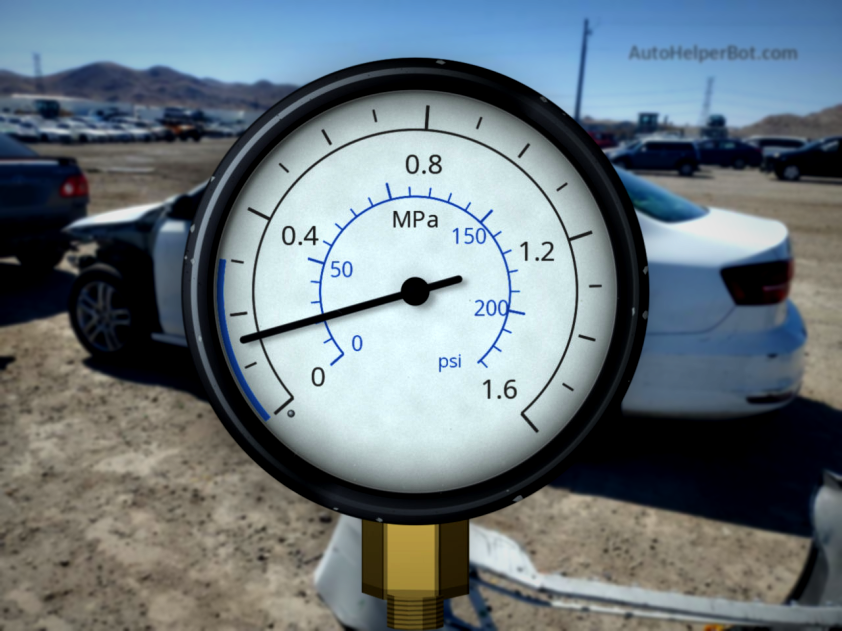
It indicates MPa 0.15
